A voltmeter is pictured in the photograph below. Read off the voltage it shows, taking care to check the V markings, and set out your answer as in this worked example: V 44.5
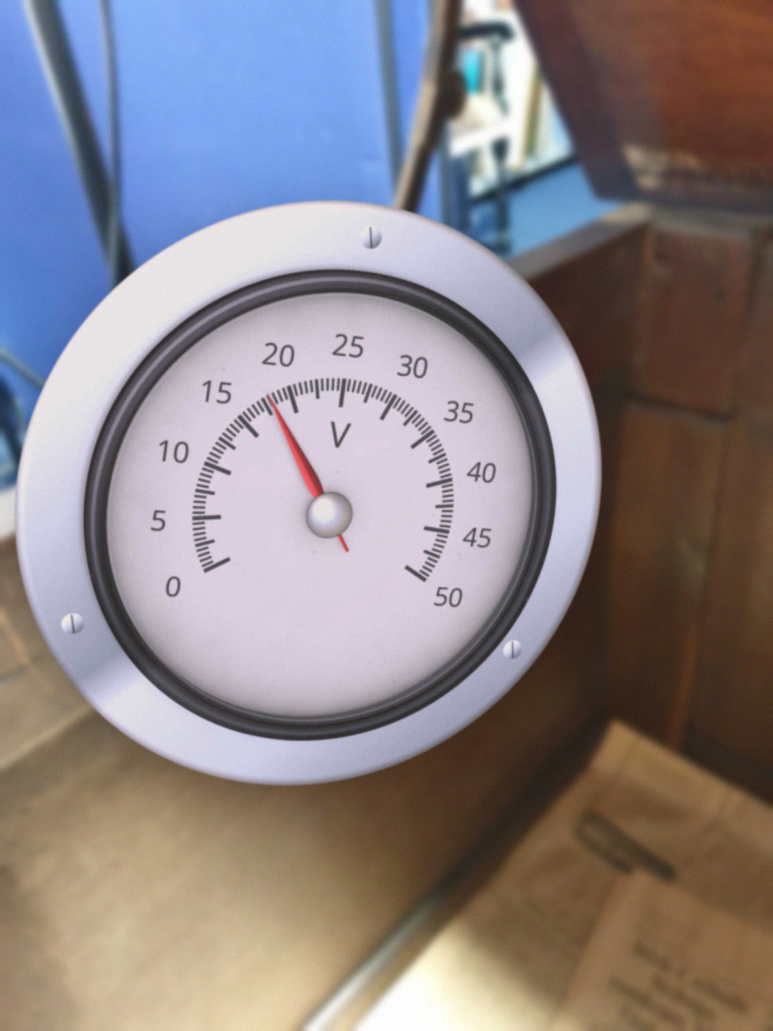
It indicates V 18
